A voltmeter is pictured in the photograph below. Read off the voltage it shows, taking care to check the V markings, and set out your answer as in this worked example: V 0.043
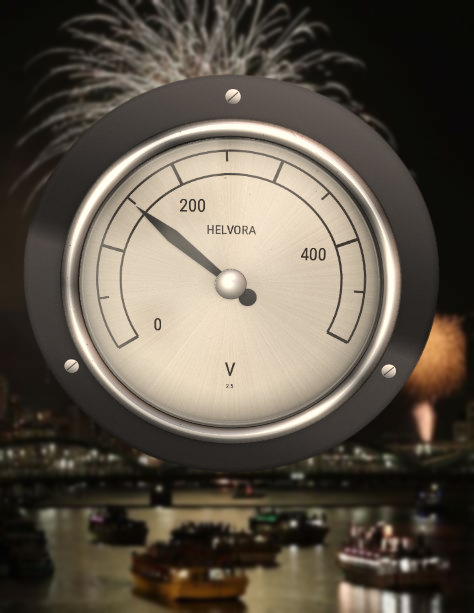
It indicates V 150
